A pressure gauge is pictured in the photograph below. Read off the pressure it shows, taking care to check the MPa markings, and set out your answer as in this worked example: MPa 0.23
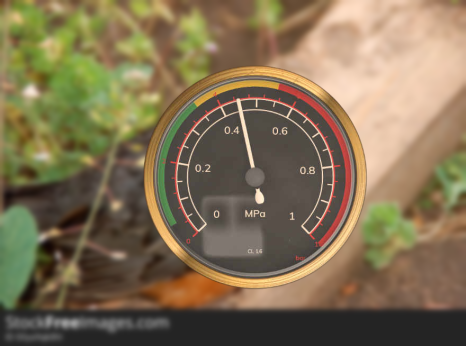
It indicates MPa 0.45
